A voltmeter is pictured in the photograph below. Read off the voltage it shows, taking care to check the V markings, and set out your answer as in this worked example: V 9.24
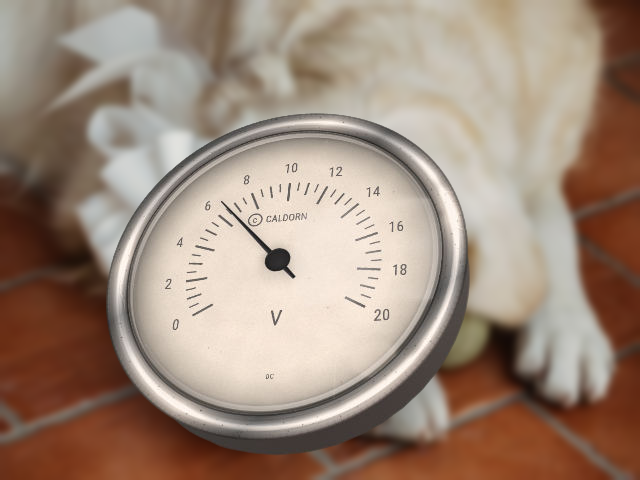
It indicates V 6.5
